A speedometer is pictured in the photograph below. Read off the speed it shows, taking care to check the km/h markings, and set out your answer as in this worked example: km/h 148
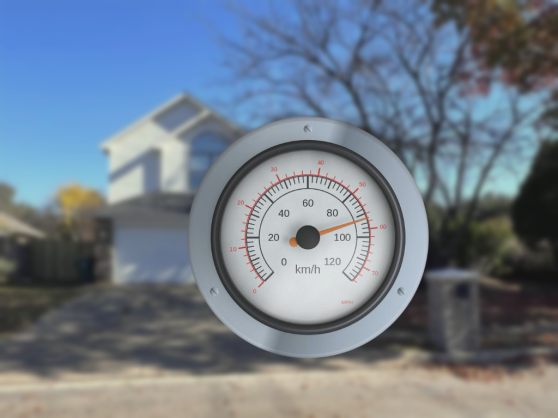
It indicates km/h 92
